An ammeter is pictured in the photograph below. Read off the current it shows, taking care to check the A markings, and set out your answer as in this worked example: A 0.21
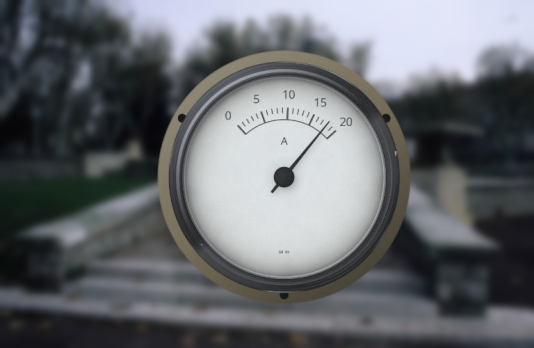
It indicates A 18
